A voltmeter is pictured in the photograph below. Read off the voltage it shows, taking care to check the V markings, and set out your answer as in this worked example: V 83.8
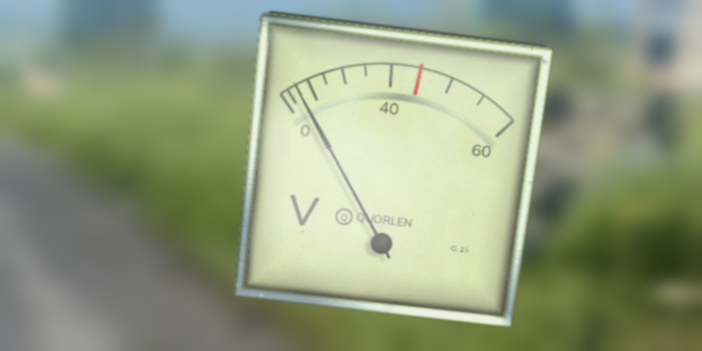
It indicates V 15
